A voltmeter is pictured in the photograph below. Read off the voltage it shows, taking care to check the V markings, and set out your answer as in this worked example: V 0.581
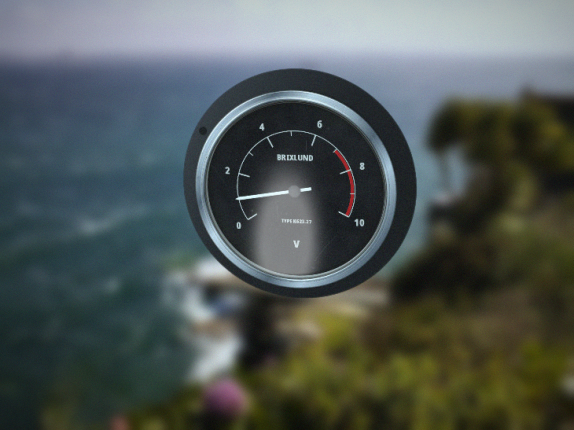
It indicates V 1
